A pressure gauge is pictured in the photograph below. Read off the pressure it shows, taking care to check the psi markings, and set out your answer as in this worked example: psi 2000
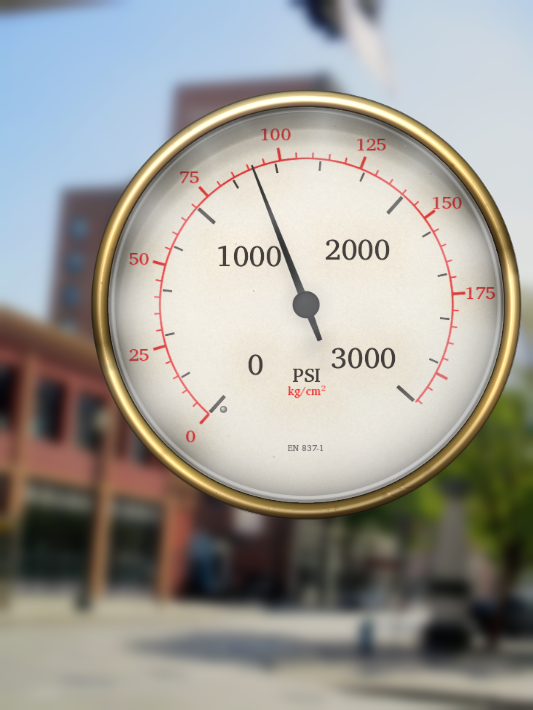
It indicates psi 1300
